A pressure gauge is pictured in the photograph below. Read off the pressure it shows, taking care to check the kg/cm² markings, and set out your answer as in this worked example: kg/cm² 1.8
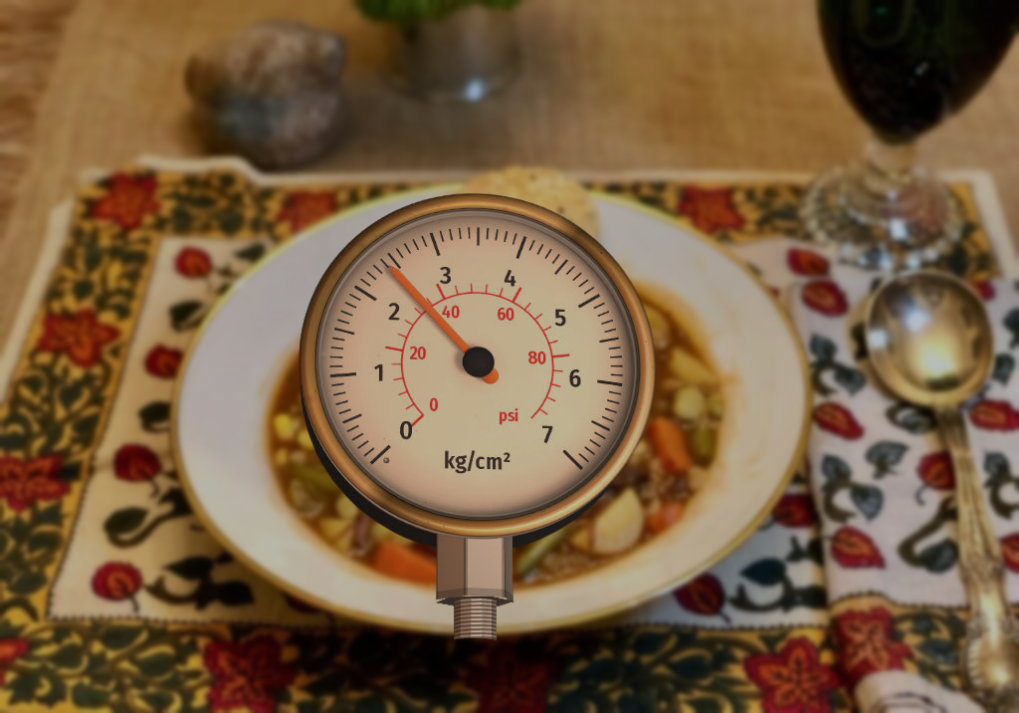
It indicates kg/cm² 2.4
